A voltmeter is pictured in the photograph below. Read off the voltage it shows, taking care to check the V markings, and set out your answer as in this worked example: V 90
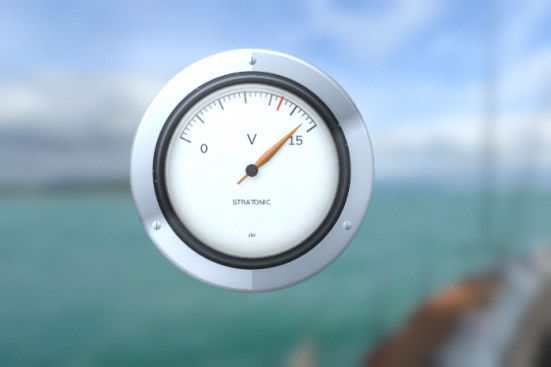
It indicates V 14
